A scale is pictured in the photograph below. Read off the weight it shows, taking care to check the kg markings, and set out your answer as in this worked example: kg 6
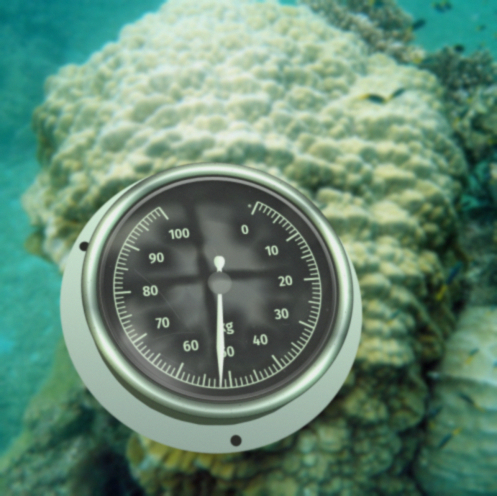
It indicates kg 52
